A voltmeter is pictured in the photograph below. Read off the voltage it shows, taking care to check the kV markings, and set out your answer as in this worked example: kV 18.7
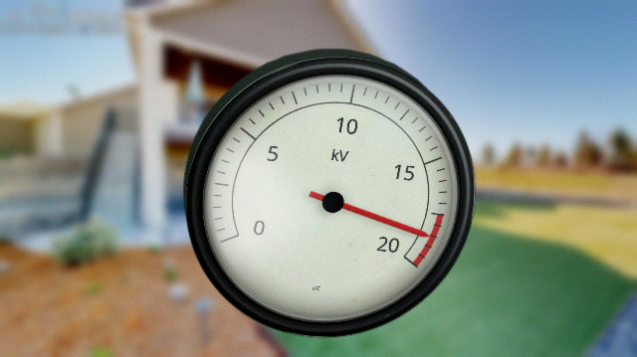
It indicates kV 18.5
